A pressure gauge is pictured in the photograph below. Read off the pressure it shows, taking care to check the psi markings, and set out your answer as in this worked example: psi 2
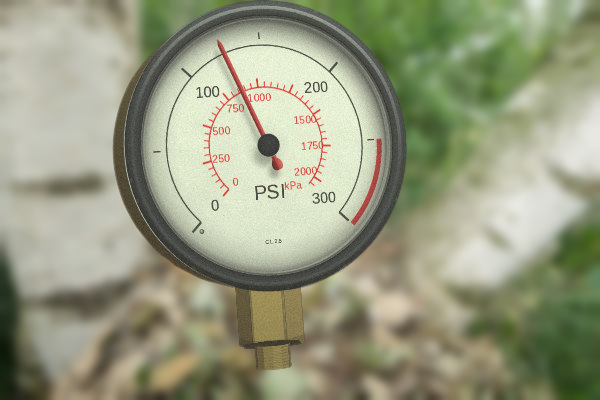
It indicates psi 125
